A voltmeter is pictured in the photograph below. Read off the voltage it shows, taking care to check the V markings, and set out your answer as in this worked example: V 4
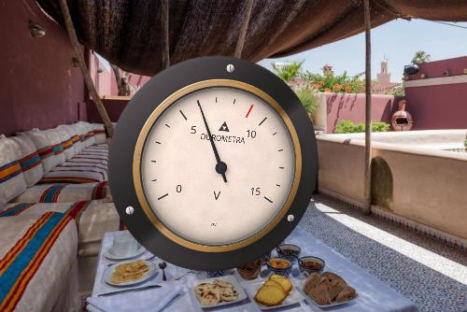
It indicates V 6
